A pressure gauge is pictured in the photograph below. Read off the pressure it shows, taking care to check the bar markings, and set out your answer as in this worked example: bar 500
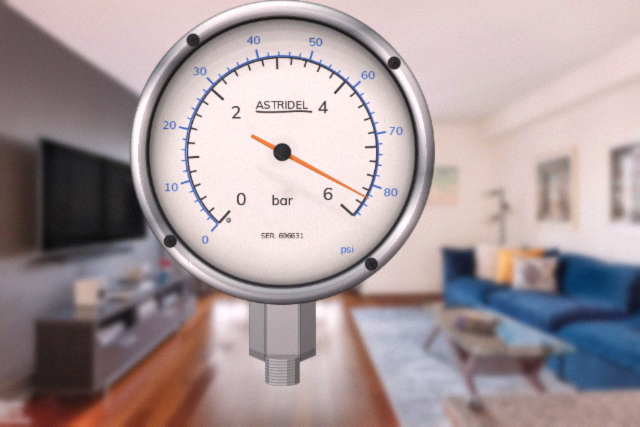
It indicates bar 5.7
